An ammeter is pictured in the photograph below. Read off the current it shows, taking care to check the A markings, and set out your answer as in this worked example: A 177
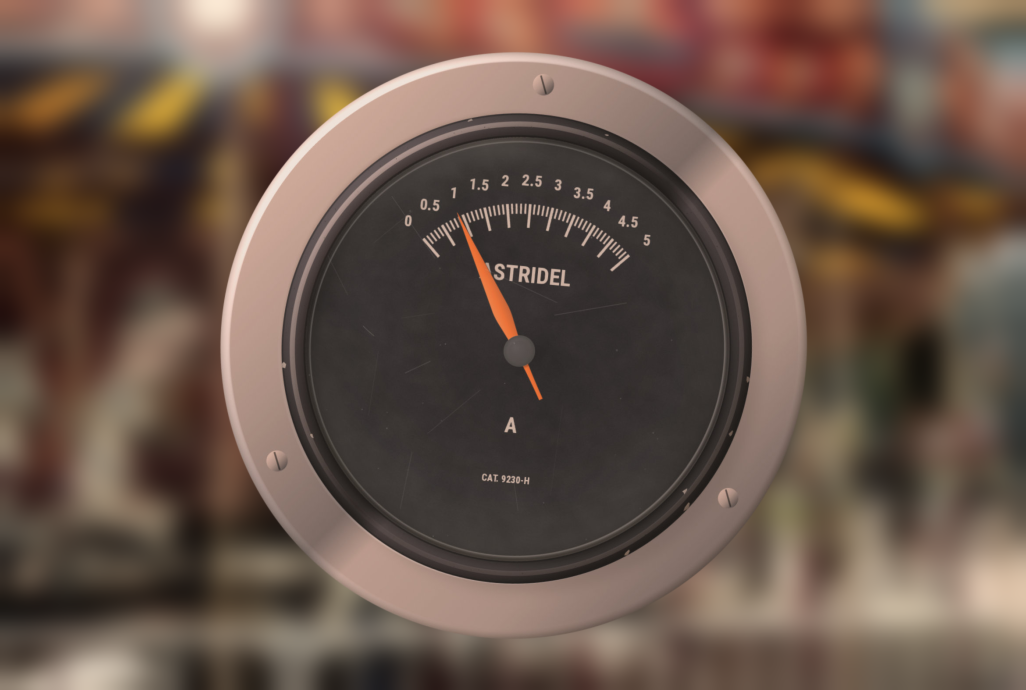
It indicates A 0.9
